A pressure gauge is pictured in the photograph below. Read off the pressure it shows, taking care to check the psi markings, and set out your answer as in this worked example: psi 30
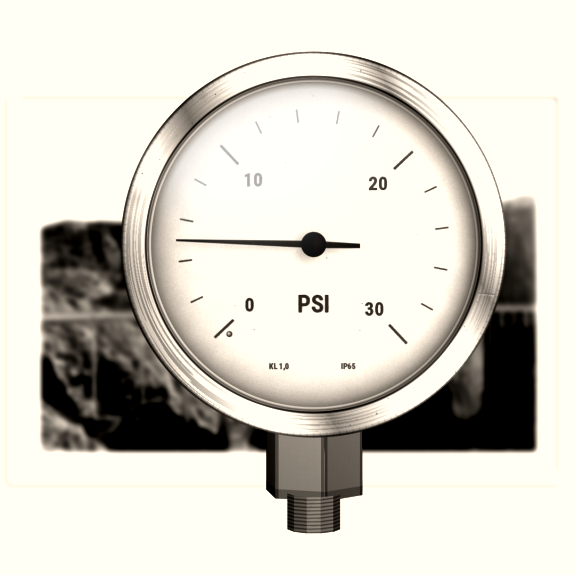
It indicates psi 5
